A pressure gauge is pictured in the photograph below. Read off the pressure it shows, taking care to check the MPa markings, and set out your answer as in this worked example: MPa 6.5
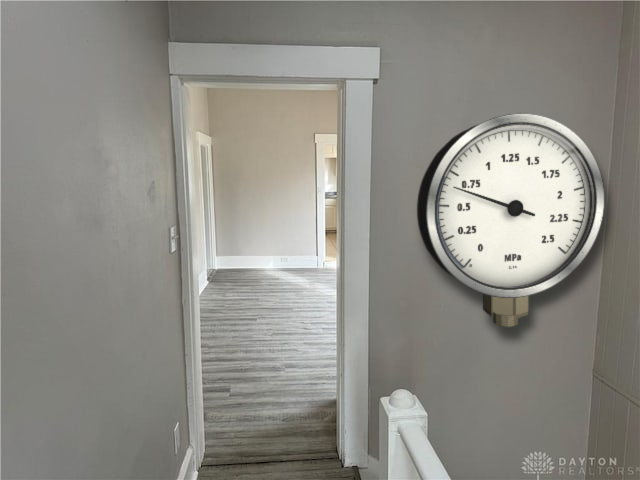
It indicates MPa 0.65
